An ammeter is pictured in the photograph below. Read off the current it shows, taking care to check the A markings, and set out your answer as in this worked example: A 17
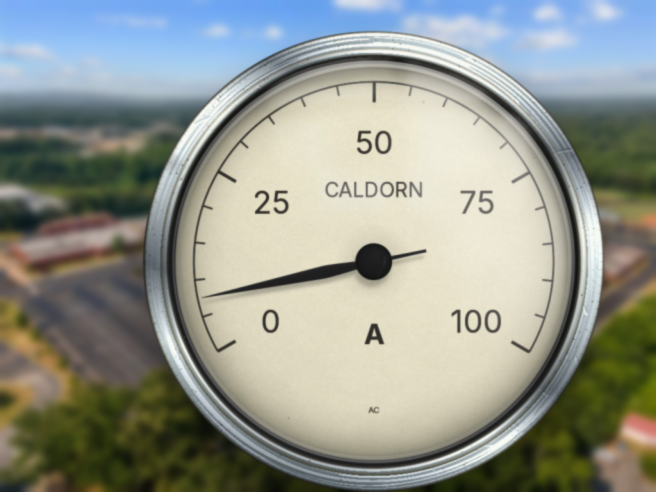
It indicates A 7.5
